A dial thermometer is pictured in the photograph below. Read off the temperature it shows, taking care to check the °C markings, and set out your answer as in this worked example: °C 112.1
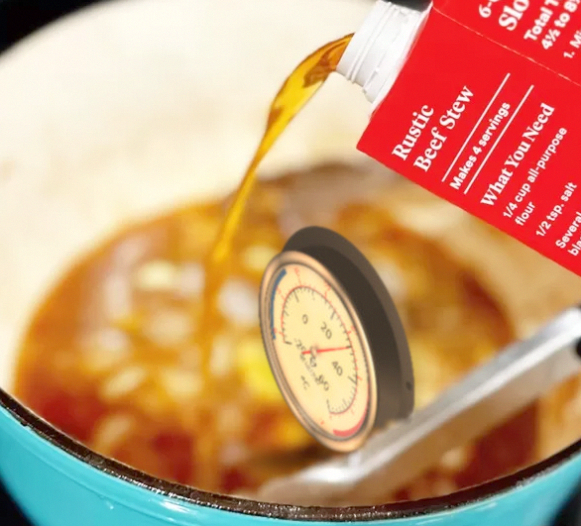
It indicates °C 30
